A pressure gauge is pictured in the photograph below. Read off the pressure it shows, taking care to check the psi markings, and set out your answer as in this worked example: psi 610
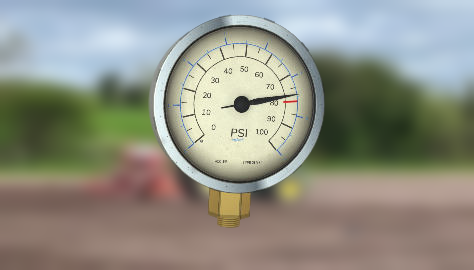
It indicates psi 77.5
